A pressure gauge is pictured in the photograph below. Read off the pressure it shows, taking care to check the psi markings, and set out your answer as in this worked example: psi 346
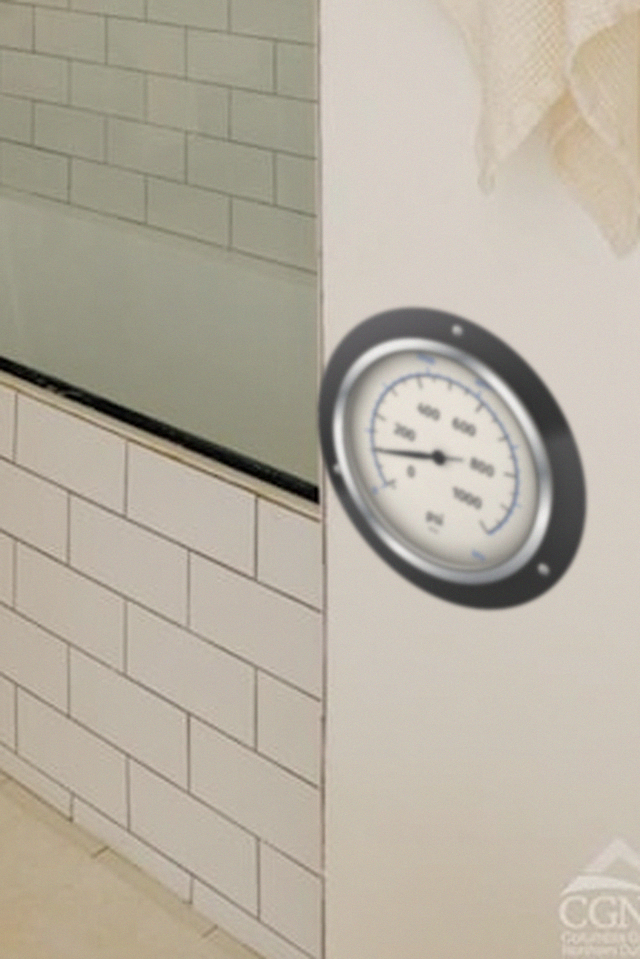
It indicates psi 100
